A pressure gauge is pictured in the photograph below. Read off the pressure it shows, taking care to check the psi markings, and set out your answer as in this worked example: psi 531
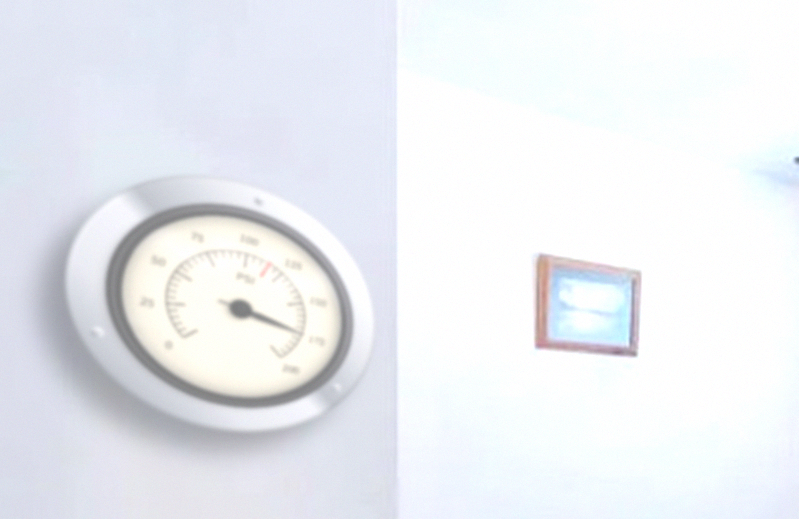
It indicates psi 175
